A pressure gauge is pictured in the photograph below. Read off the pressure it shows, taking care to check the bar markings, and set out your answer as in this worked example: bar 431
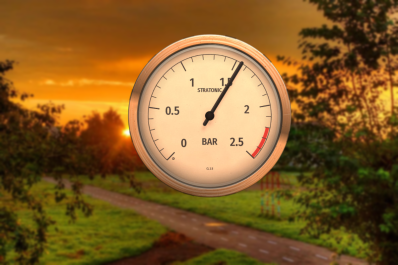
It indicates bar 1.55
